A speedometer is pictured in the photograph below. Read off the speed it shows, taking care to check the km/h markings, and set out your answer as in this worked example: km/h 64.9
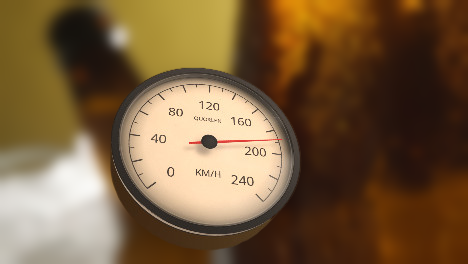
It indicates km/h 190
